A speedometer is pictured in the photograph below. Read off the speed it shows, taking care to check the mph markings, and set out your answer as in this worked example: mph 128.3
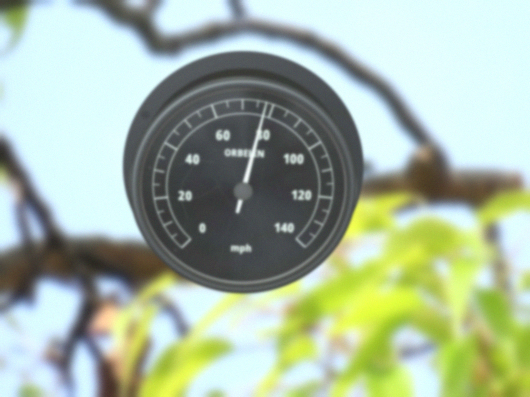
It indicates mph 77.5
